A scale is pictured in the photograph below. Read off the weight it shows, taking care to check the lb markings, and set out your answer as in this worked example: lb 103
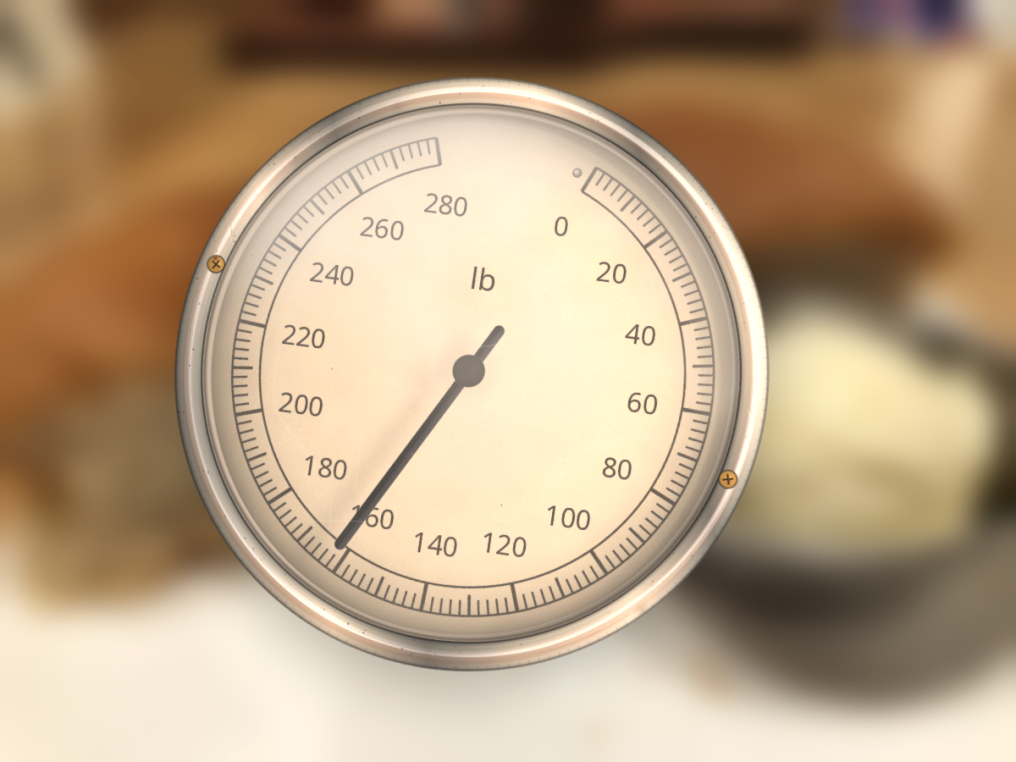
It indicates lb 162
